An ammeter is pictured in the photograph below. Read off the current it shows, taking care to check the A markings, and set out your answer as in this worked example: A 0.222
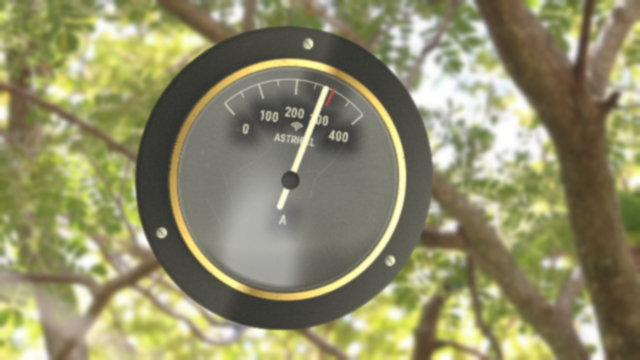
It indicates A 275
